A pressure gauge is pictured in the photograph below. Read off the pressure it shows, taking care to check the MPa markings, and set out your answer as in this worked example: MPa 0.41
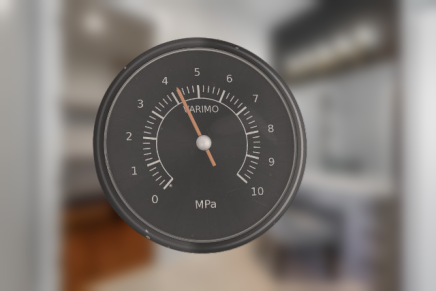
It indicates MPa 4.2
